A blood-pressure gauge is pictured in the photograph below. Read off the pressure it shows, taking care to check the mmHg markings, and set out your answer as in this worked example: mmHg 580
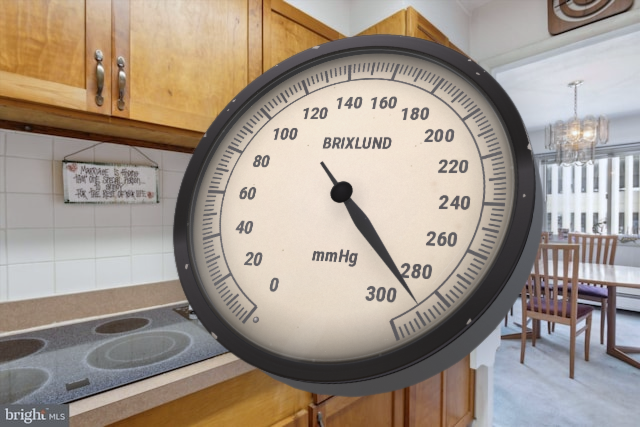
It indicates mmHg 288
